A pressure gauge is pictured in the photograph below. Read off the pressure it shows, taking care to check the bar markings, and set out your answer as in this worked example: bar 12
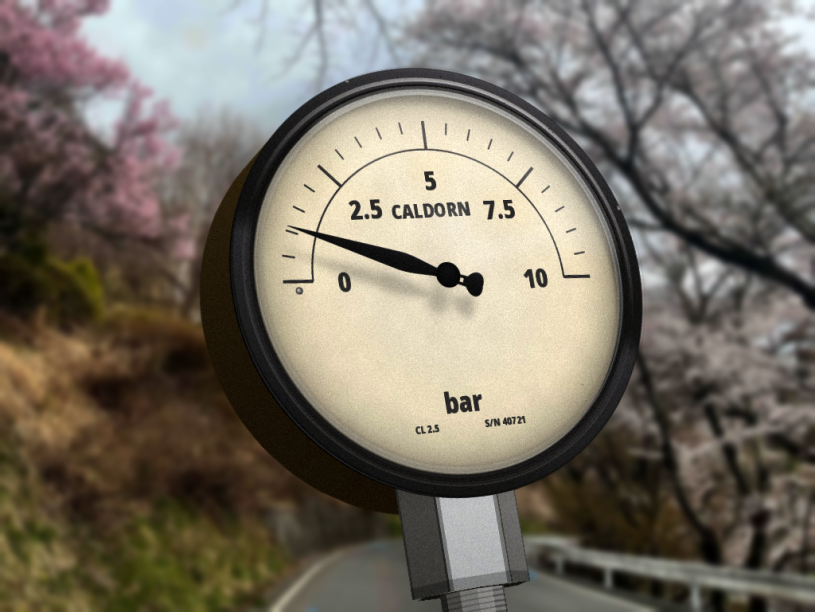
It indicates bar 1
